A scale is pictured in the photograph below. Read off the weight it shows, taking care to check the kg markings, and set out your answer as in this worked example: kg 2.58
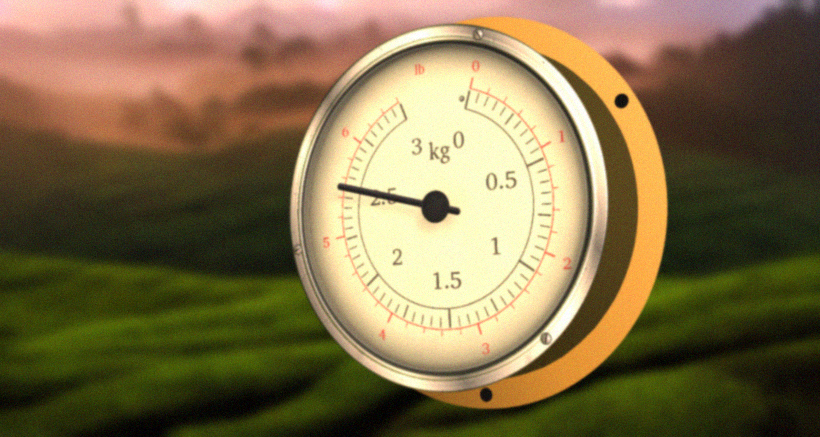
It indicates kg 2.5
